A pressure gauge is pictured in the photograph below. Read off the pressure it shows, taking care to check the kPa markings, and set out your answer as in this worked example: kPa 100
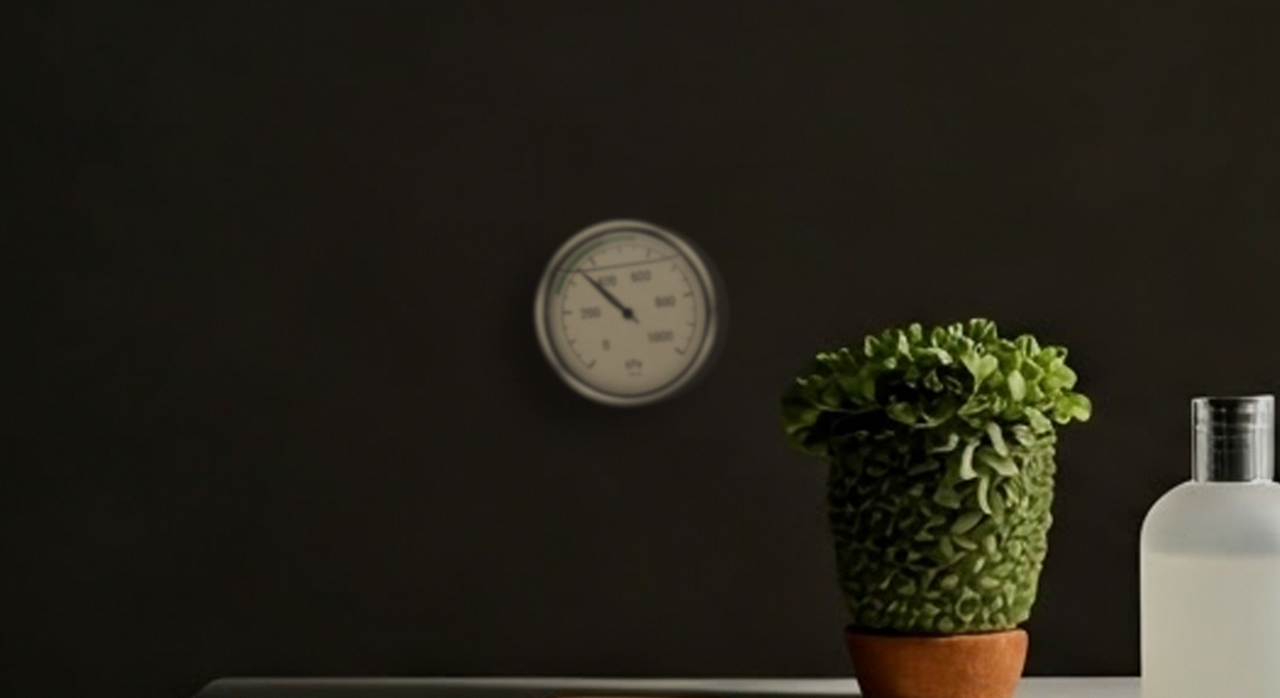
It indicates kPa 350
